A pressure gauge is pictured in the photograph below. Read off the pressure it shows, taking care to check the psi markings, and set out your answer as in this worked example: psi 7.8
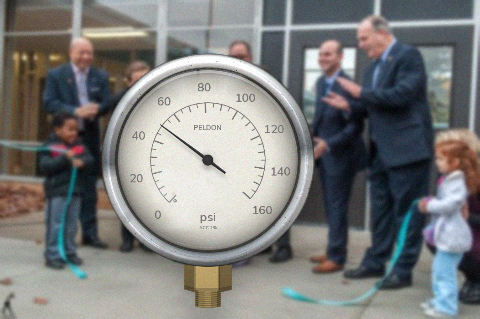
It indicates psi 50
